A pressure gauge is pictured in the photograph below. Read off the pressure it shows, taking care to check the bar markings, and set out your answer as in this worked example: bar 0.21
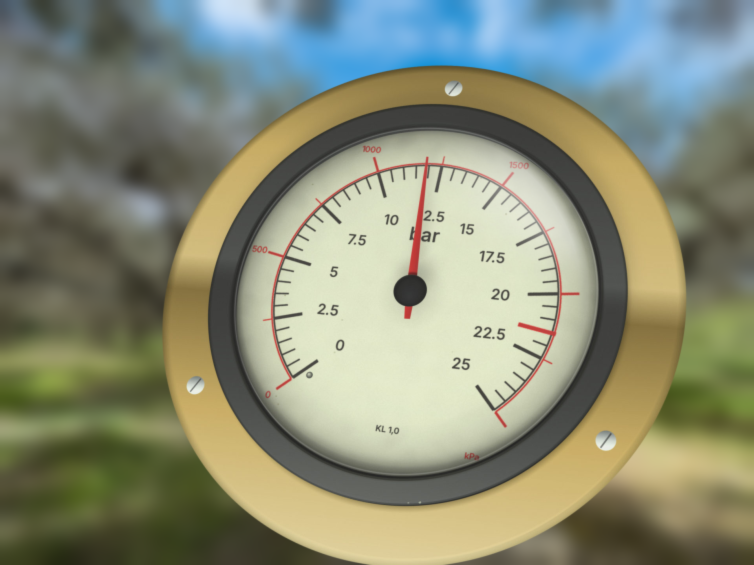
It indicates bar 12
